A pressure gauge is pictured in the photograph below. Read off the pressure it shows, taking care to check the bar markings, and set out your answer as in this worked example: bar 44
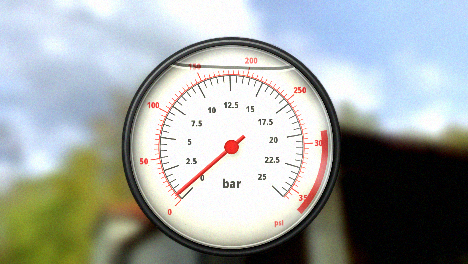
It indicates bar 0.5
